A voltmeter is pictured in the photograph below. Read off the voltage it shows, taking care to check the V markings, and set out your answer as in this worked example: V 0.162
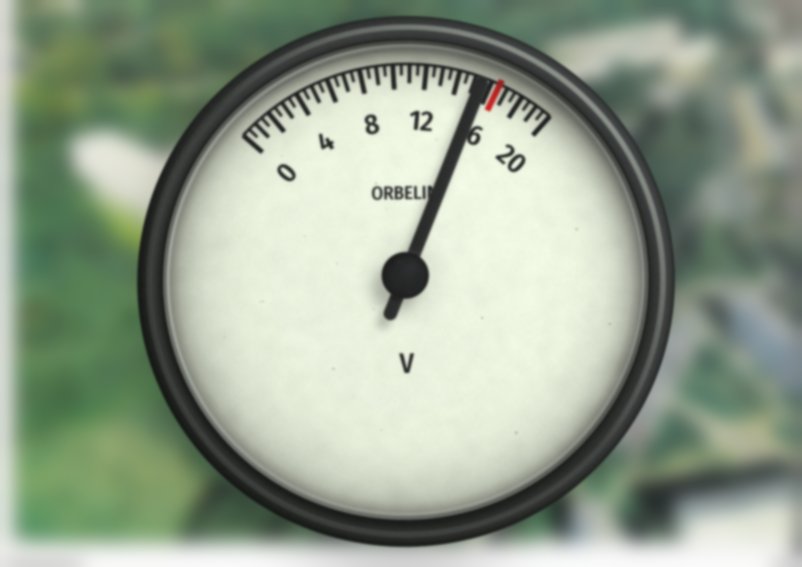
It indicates V 15.5
